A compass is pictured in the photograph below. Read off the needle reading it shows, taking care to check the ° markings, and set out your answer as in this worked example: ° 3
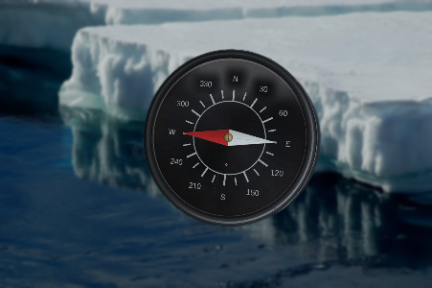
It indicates ° 270
